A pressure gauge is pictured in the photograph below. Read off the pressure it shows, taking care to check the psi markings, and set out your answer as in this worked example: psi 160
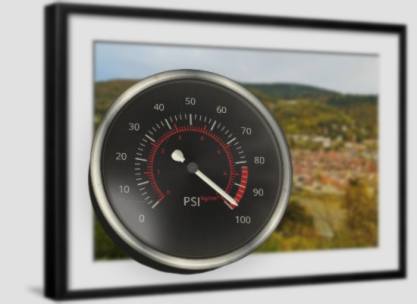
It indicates psi 98
